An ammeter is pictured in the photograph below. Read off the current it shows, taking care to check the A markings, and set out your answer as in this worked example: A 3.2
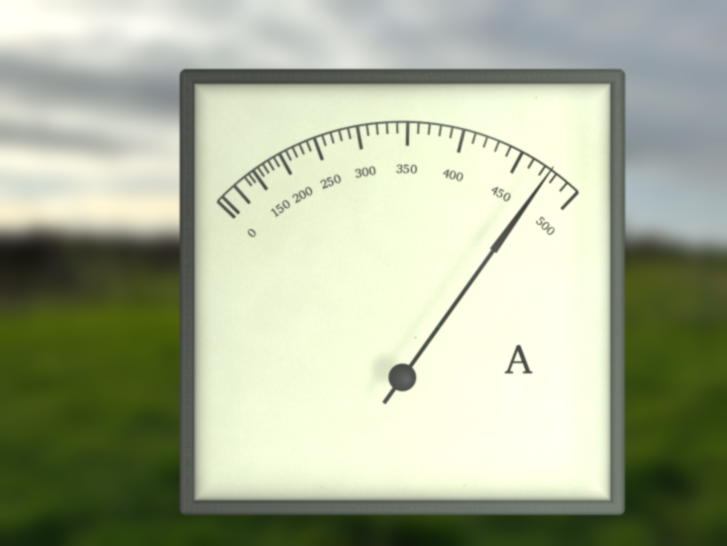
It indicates A 475
